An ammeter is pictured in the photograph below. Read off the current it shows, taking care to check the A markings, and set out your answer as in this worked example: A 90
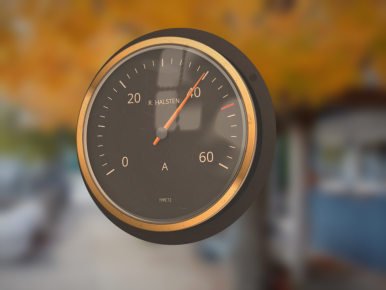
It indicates A 40
